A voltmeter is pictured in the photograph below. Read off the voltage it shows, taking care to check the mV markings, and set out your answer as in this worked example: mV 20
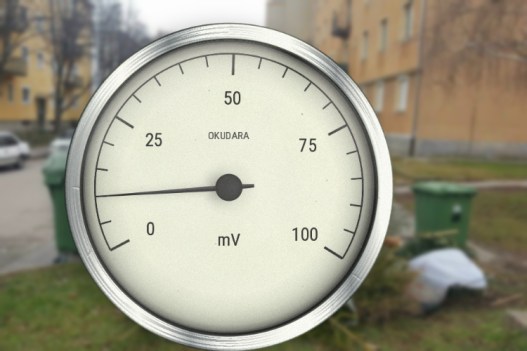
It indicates mV 10
